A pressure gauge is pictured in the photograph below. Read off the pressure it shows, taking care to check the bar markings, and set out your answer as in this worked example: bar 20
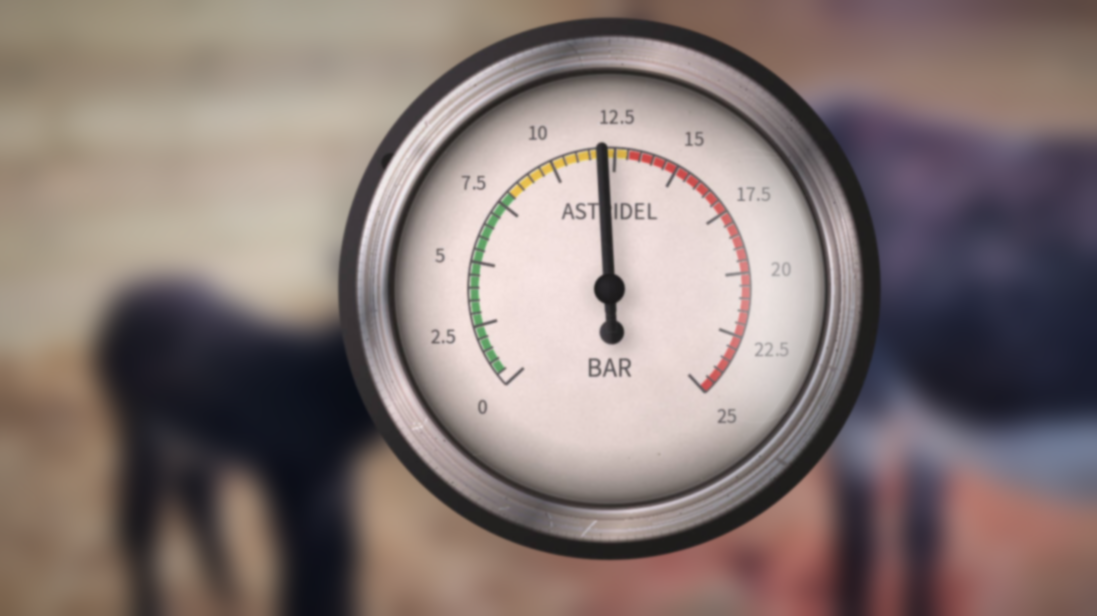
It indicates bar 12
